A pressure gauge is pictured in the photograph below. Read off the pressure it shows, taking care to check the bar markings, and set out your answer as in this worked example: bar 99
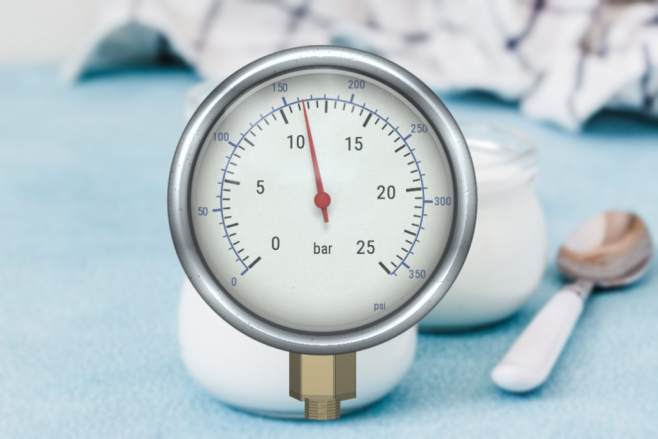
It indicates bar 11.25
